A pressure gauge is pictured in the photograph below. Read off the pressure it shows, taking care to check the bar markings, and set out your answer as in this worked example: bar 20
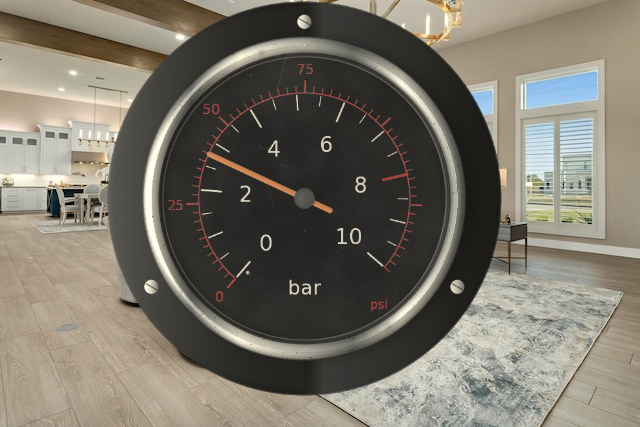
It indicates bar 2.75
